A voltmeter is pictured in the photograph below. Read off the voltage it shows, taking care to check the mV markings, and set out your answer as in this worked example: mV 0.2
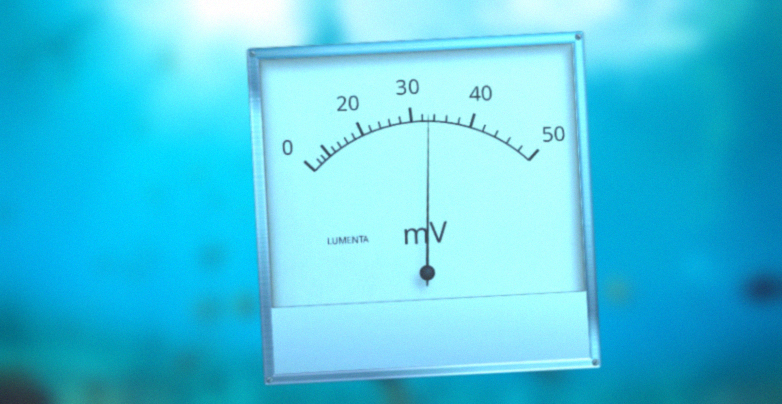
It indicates mV 33
